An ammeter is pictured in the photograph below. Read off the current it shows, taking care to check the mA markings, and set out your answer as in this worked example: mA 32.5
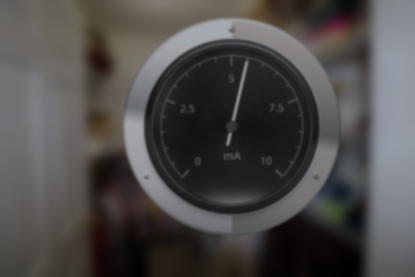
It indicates mA 5.5
